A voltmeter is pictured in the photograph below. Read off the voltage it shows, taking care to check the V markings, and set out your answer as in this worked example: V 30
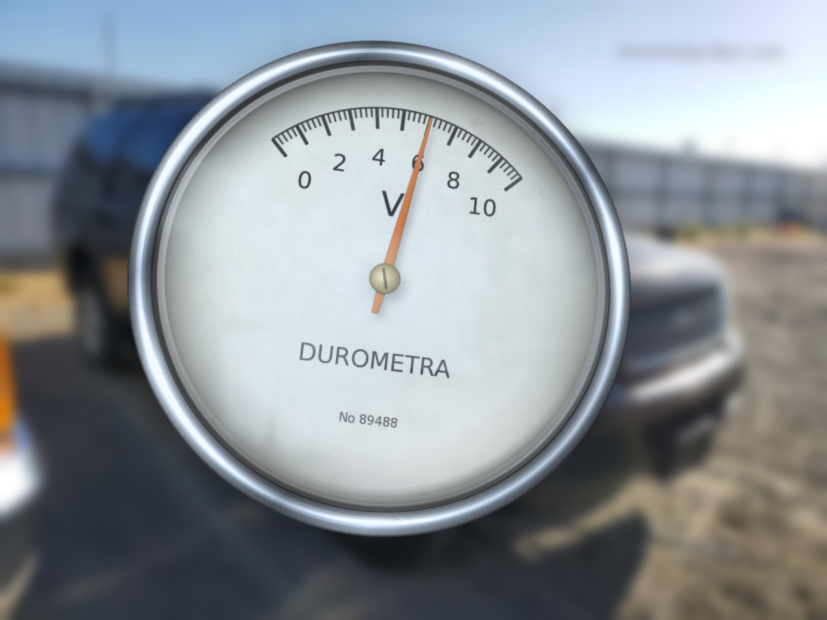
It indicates V 6
